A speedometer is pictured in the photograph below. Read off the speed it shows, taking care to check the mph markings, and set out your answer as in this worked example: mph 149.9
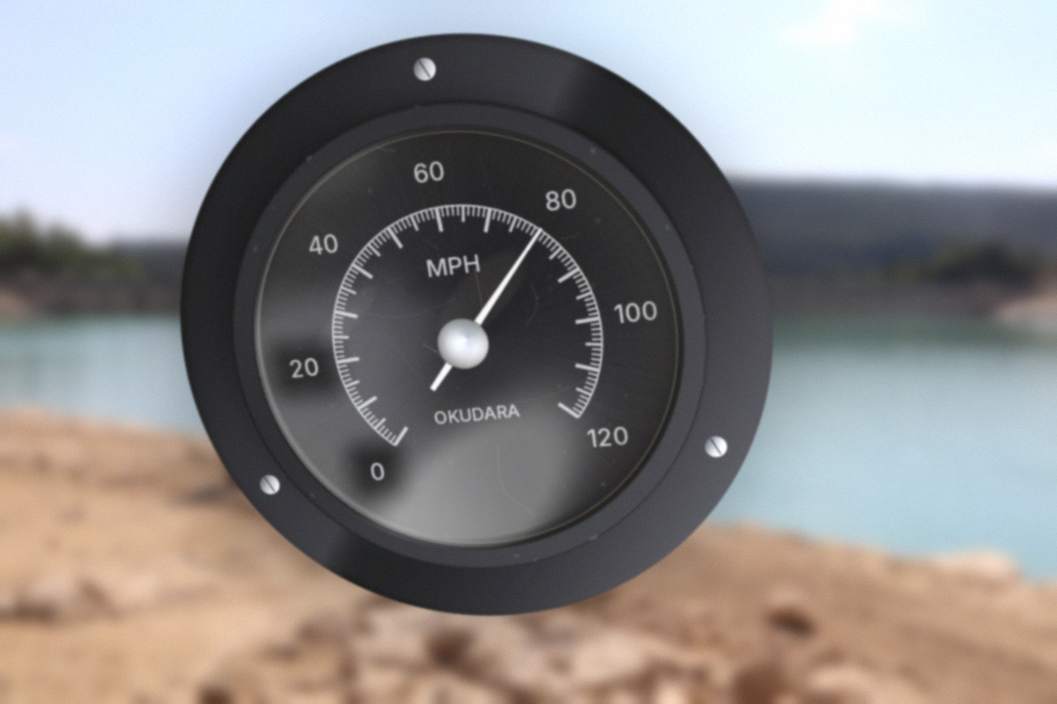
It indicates mph 80
